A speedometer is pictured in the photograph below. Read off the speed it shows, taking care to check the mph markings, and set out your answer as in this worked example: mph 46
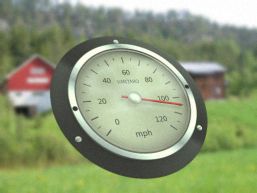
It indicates mph 105
